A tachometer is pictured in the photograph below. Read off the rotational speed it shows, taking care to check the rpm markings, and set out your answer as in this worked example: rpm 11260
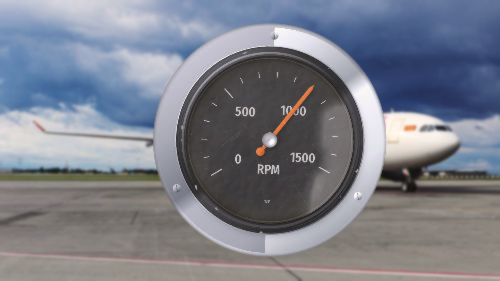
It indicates rpm 1000
